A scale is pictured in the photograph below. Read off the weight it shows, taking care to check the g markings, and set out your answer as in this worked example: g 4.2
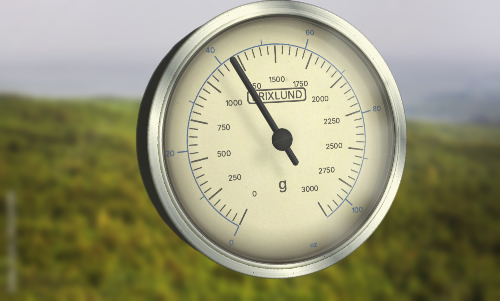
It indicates g 1200
